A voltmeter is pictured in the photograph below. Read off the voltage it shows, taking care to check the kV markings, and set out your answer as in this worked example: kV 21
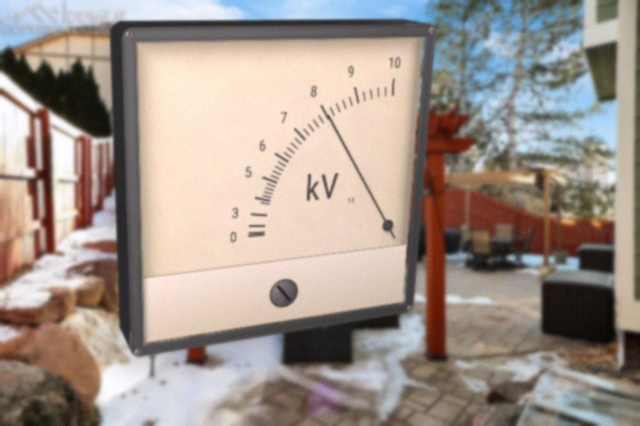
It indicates kV 8
